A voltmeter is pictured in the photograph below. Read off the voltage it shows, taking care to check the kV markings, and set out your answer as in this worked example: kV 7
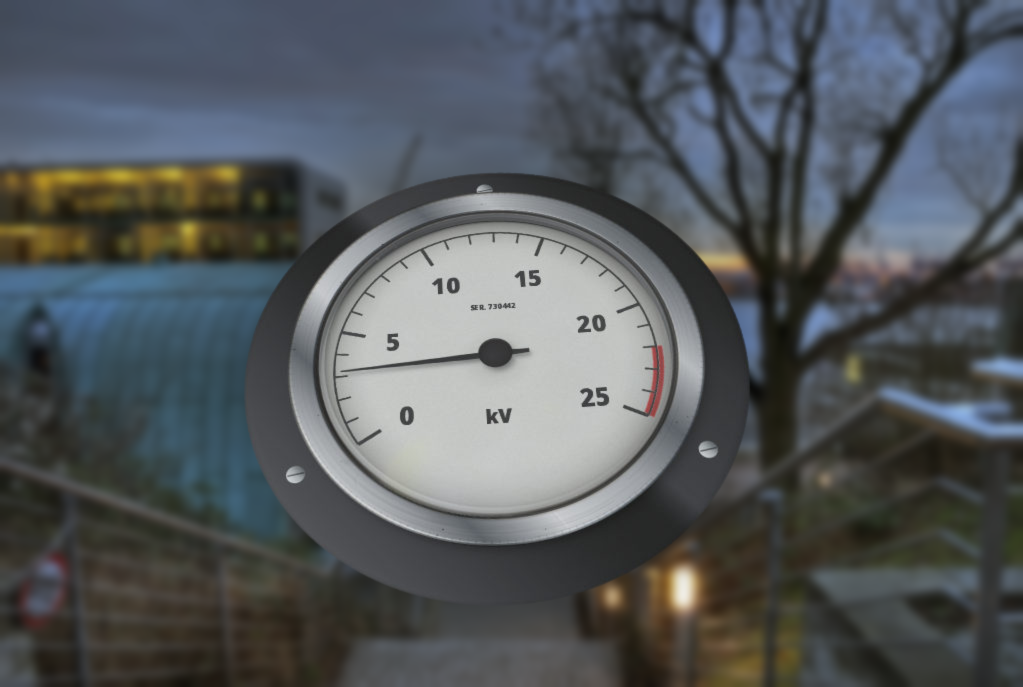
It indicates kV 3
